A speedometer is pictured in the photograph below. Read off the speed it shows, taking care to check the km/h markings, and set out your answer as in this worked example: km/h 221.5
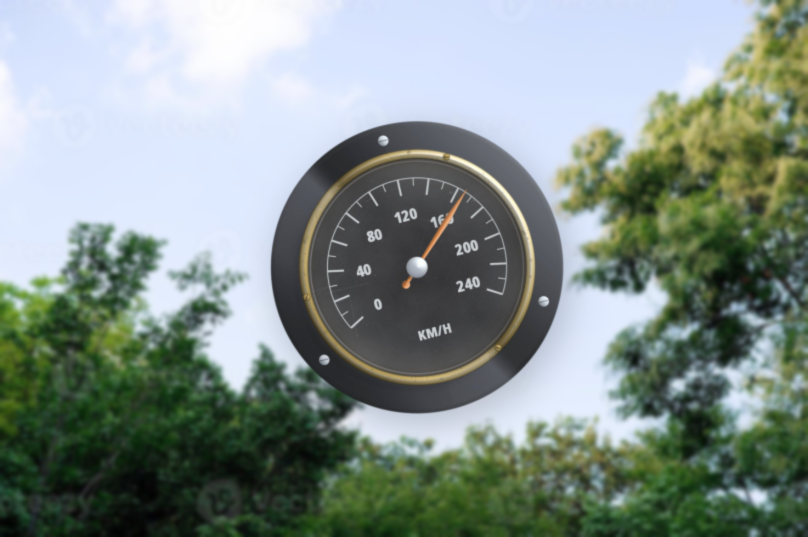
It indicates km/h 165
